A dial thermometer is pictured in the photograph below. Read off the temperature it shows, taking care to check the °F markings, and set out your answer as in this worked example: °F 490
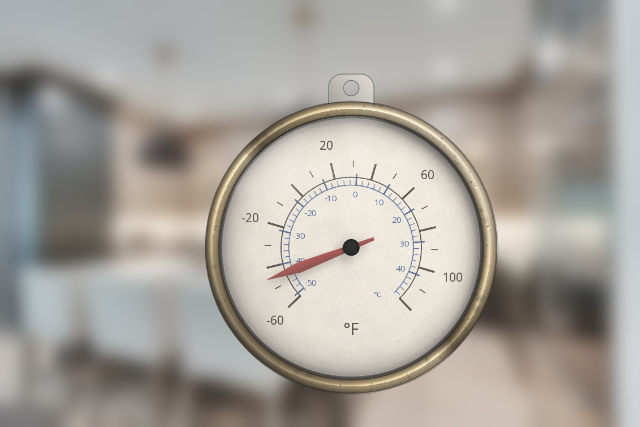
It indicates °F -45
